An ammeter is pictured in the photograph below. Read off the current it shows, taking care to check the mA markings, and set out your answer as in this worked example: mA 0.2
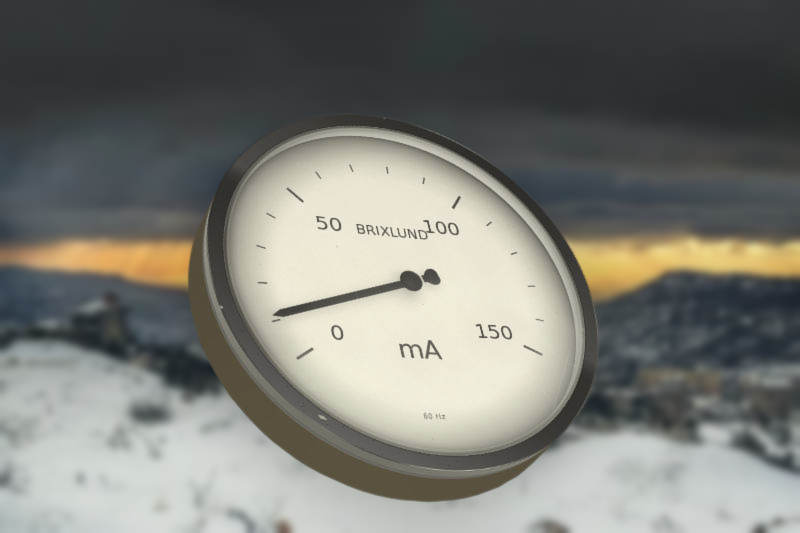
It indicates mA 10
